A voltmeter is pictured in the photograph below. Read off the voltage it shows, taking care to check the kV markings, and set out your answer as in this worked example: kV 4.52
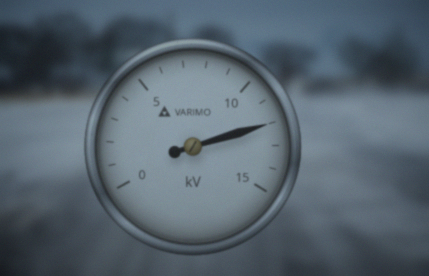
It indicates kV 12
